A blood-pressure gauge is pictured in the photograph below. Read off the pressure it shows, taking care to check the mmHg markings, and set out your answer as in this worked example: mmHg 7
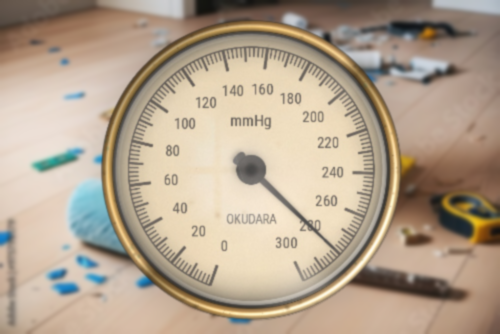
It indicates mmHg 280
